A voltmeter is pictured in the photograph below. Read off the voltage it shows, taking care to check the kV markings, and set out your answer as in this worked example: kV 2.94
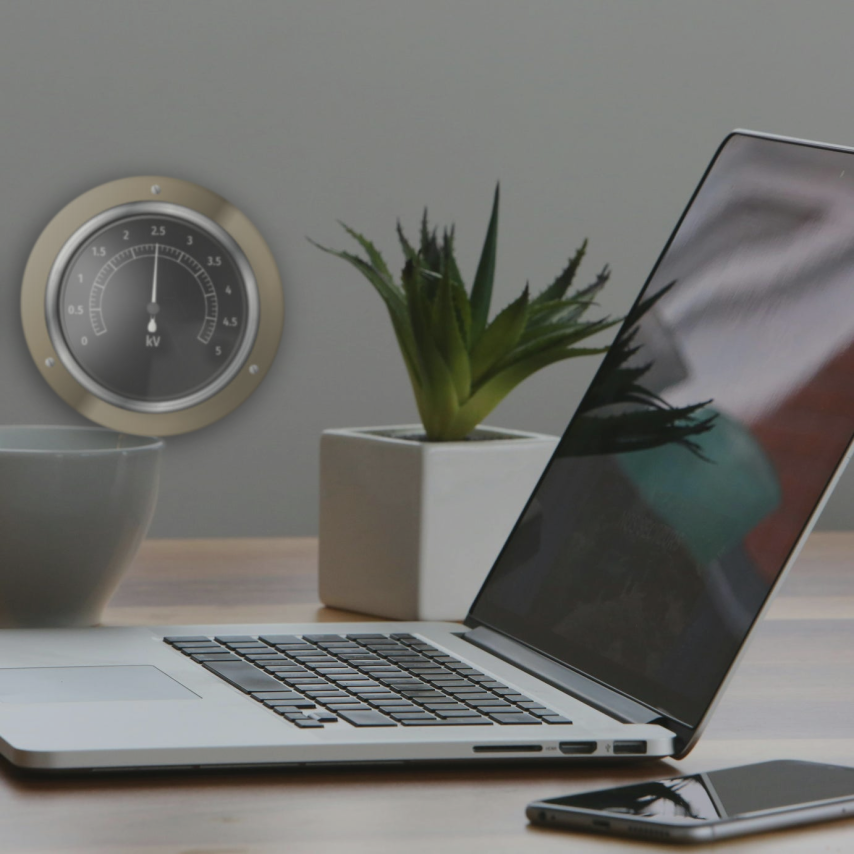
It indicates kV 2.5
